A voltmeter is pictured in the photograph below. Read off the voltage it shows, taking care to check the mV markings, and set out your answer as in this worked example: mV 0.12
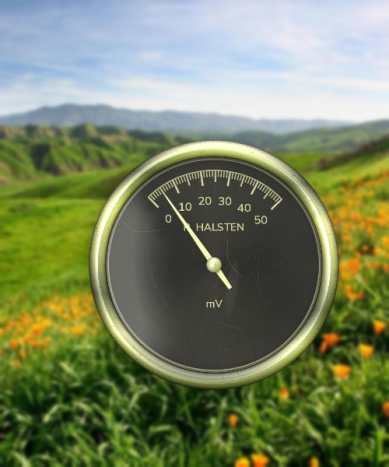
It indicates mV 5
